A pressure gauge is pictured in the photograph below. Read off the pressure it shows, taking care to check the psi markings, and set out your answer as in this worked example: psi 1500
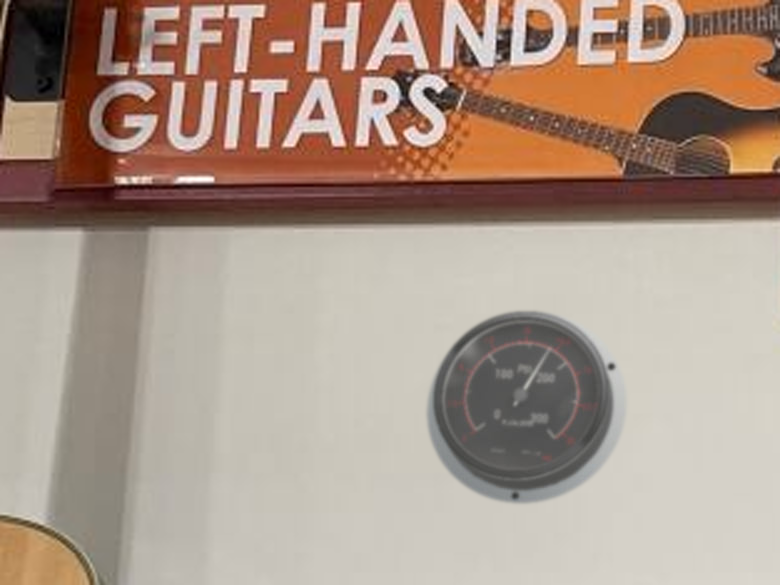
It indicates psi 175
